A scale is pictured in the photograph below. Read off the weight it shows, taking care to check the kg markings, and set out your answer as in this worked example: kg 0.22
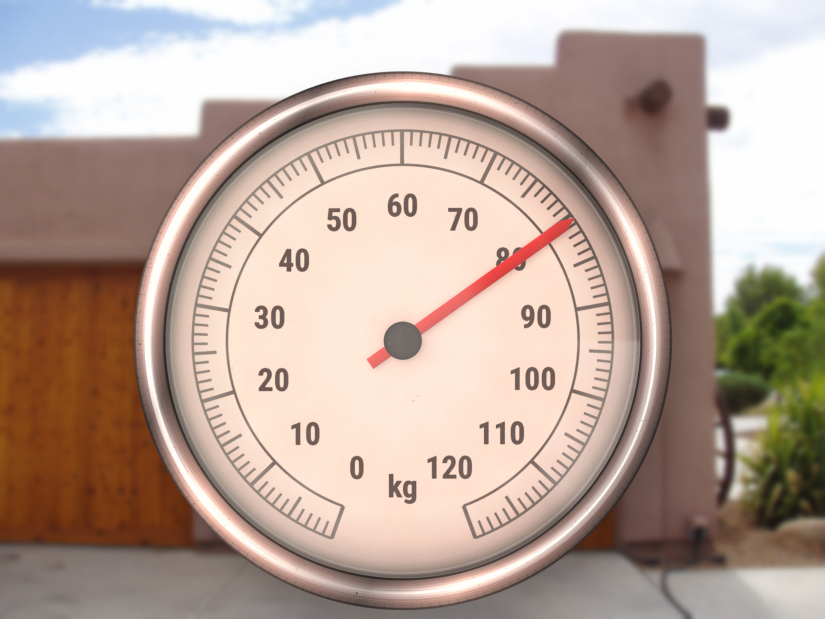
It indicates kg 80.5
